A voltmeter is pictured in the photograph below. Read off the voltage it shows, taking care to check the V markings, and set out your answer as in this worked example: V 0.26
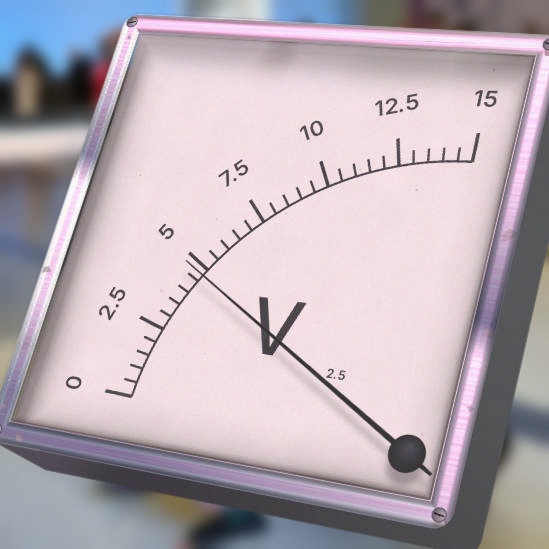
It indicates V 4.75
